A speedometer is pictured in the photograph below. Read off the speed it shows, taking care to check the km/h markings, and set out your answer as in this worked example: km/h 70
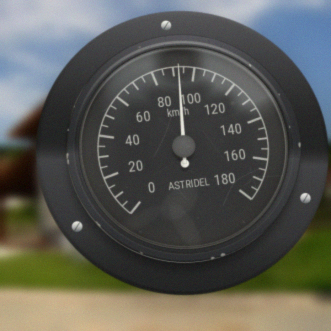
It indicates km/h 92.5
